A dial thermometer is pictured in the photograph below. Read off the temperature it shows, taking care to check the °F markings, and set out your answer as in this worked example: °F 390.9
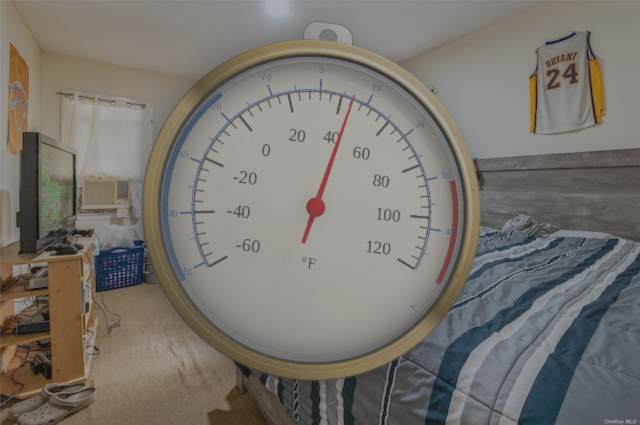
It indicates °F 44
